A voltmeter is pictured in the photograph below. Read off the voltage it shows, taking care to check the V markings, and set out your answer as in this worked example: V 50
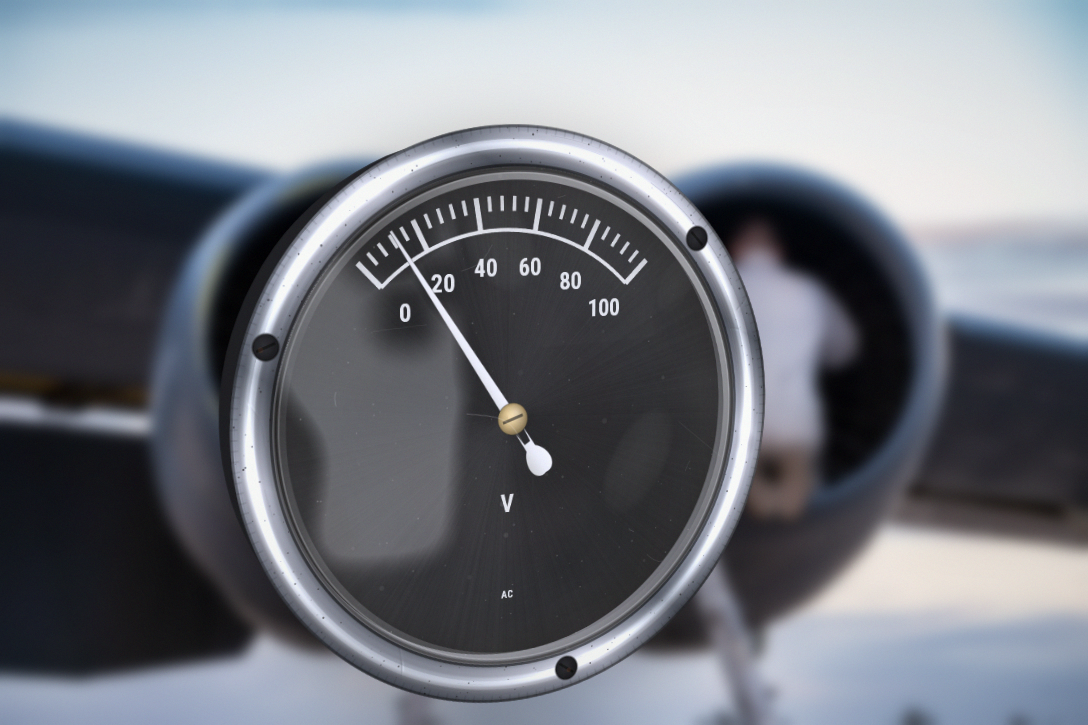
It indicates V 12
